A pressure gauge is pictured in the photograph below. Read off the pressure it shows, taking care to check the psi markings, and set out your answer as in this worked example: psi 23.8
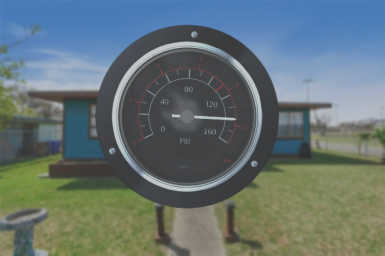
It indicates psi 140
